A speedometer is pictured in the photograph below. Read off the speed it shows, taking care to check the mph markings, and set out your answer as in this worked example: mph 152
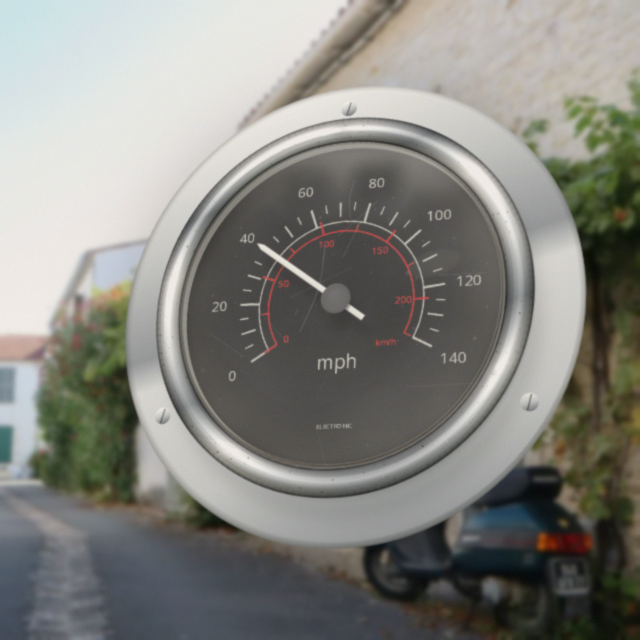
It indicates mph 40
